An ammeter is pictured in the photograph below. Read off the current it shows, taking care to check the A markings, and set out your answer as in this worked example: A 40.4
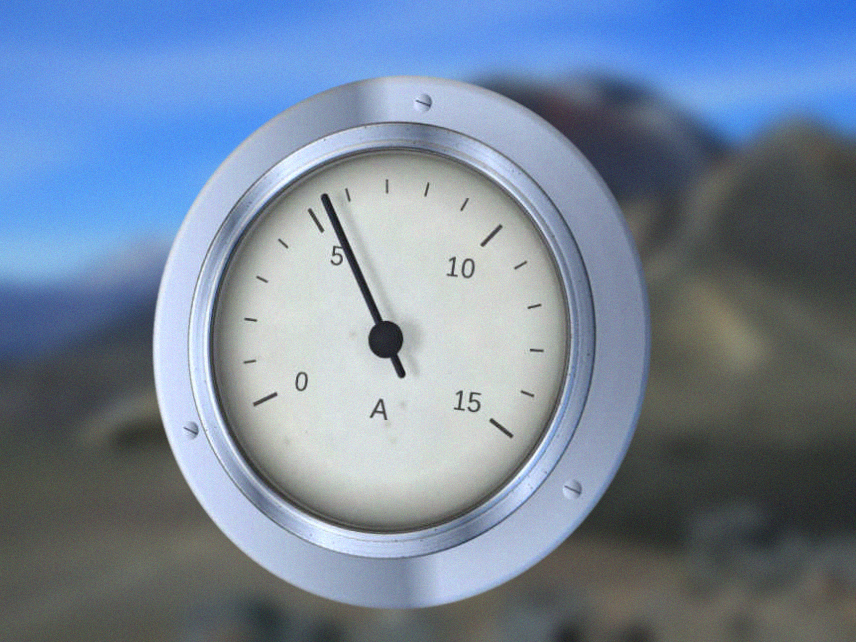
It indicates A 5.5
